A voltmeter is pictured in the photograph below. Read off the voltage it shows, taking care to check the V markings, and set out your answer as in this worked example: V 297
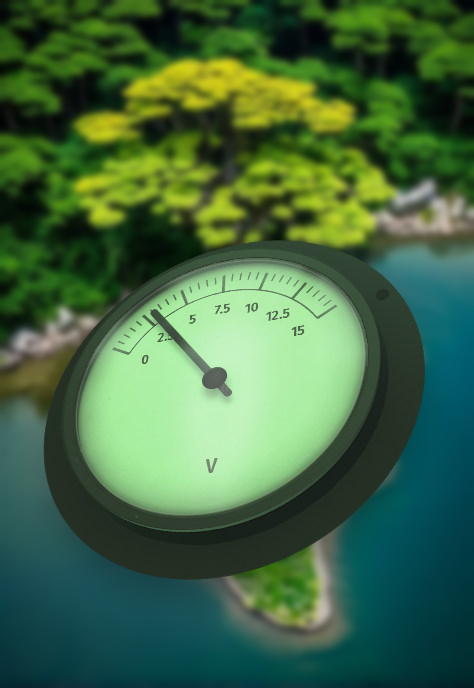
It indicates V 3
